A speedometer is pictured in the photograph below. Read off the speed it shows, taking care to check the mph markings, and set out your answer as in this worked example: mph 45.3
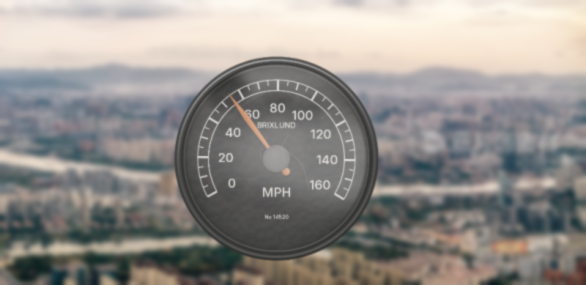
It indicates mph 55
